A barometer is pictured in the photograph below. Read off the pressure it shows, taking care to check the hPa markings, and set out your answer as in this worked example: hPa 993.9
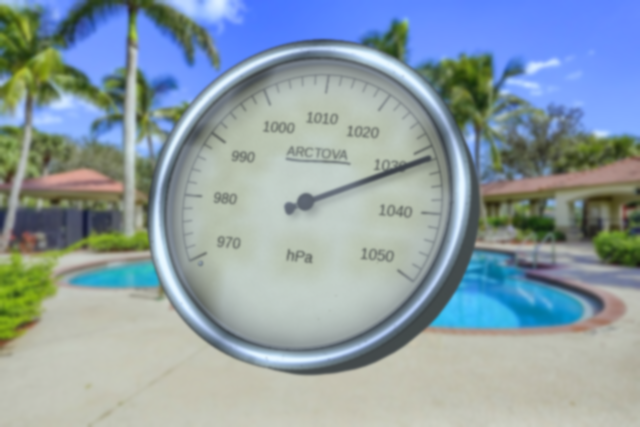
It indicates hPa 1032
